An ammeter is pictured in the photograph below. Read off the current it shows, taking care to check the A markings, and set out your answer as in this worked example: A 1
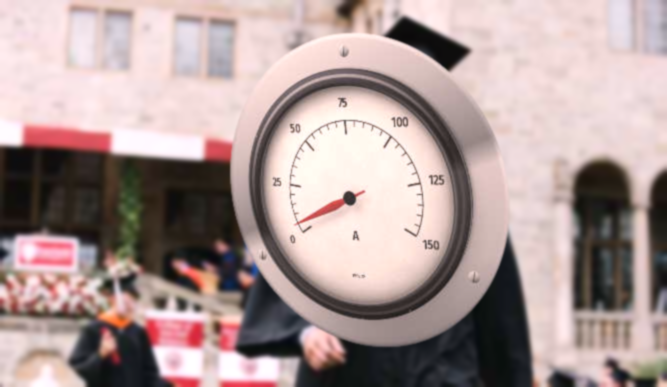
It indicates A 5
